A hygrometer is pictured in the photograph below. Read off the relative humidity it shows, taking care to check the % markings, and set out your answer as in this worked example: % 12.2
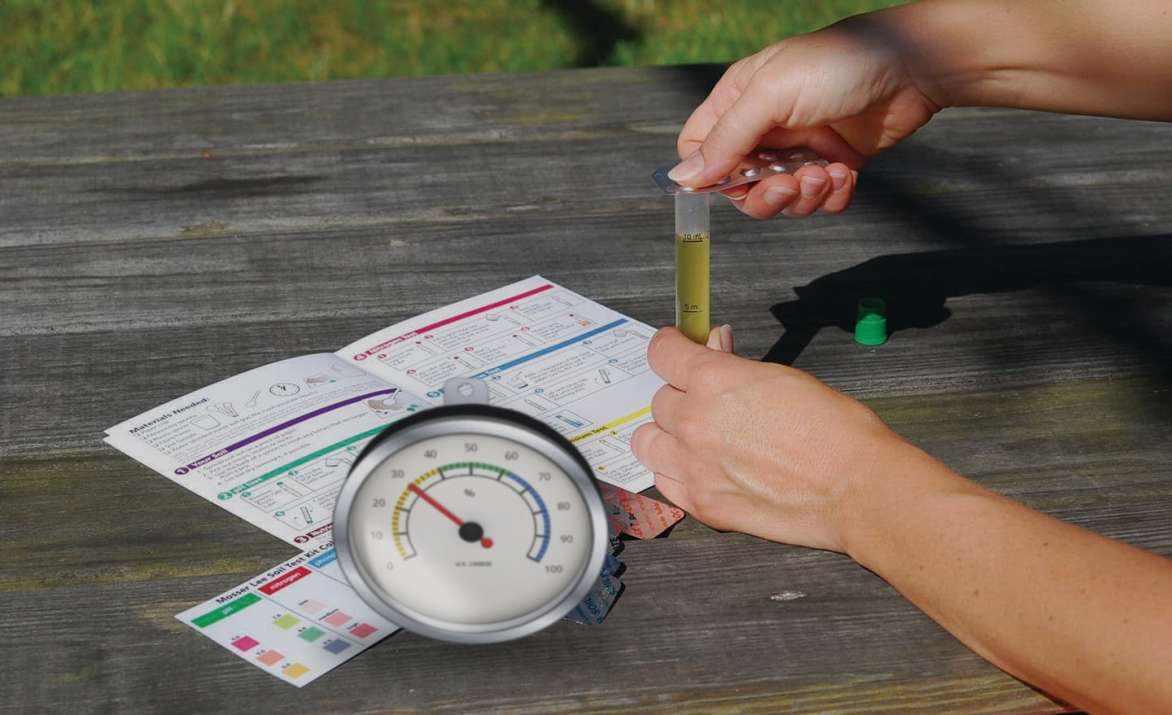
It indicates % 30
